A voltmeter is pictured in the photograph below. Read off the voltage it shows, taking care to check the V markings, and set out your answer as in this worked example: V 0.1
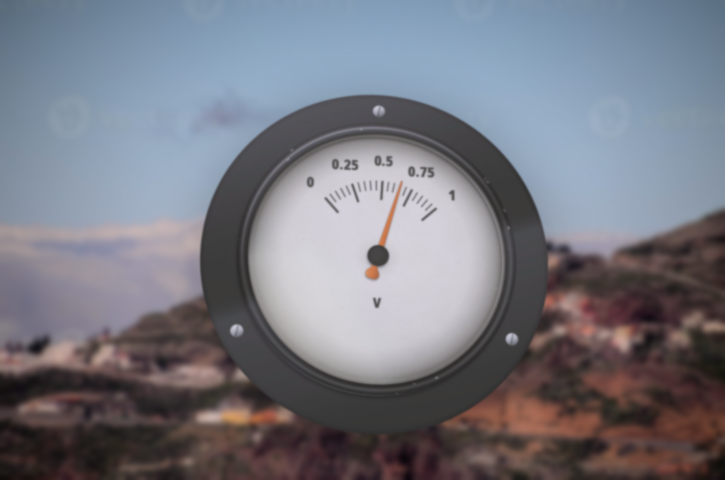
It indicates V 0.65
